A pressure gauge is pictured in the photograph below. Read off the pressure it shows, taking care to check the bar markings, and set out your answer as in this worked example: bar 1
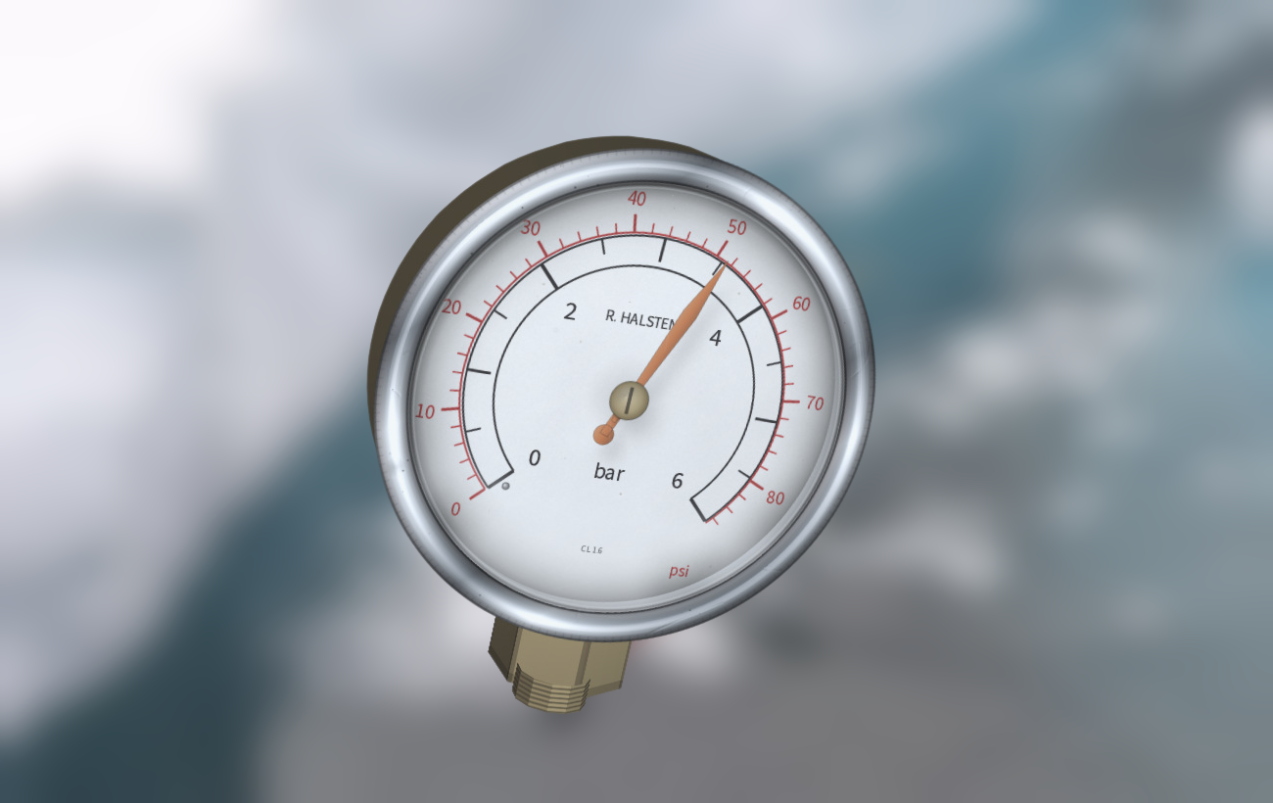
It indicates bar 3.5
